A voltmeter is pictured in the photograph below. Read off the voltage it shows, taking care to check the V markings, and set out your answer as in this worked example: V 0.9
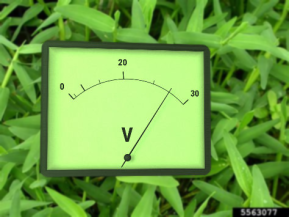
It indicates V 27.5
